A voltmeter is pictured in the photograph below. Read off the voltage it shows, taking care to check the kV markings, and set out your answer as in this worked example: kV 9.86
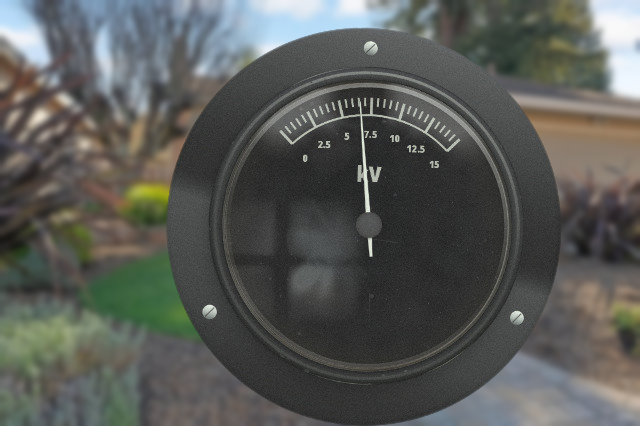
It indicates kV 6.5
